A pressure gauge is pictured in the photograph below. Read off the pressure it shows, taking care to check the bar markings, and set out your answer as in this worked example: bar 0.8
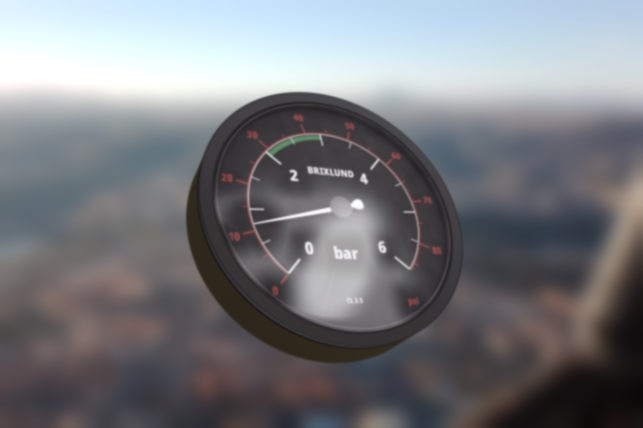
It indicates bar 0.75
